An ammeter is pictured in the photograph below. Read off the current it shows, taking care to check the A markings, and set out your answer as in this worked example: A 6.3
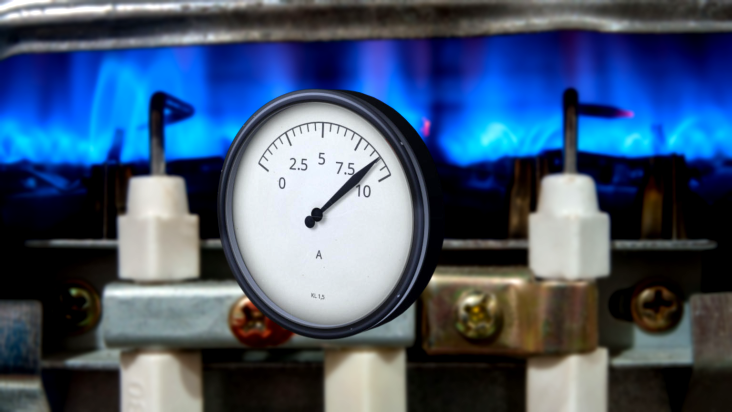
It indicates A 9
